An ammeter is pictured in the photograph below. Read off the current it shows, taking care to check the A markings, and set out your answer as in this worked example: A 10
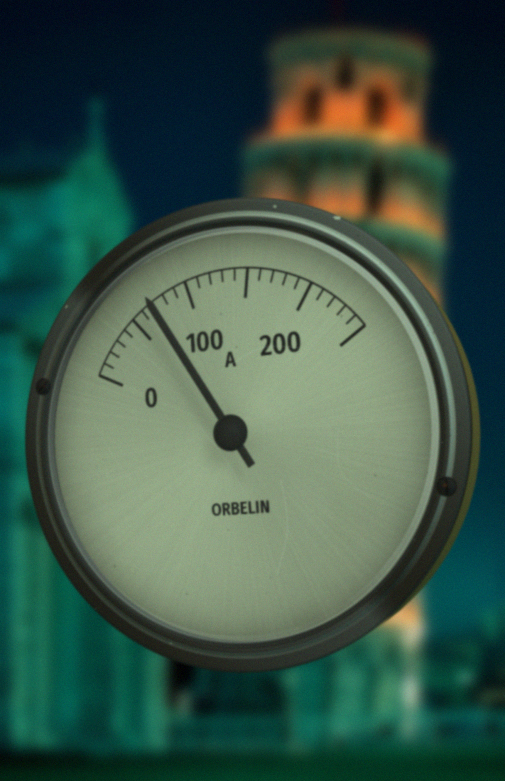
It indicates A 70
